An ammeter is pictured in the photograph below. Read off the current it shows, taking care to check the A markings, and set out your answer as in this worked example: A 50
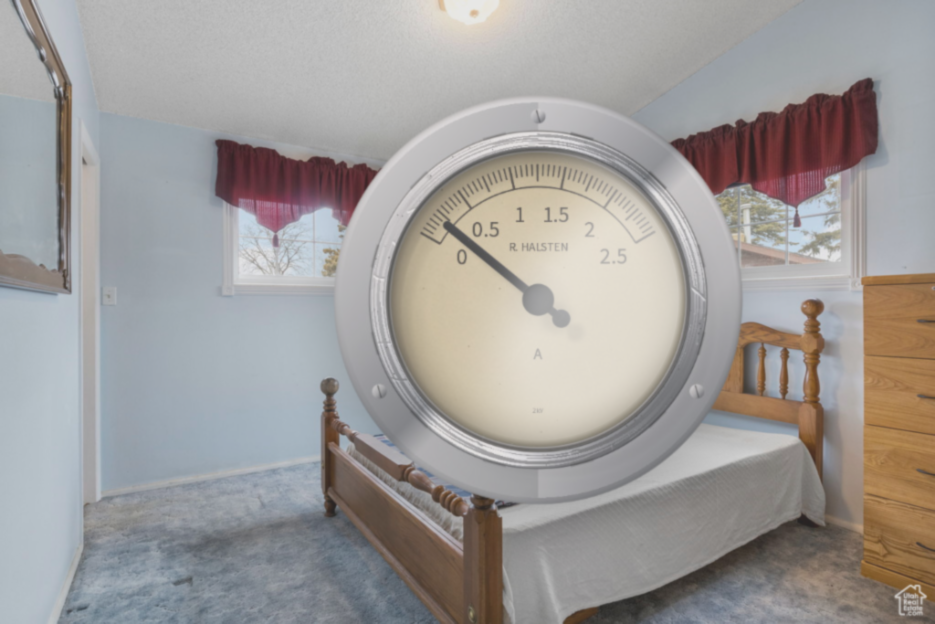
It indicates A 0.2
